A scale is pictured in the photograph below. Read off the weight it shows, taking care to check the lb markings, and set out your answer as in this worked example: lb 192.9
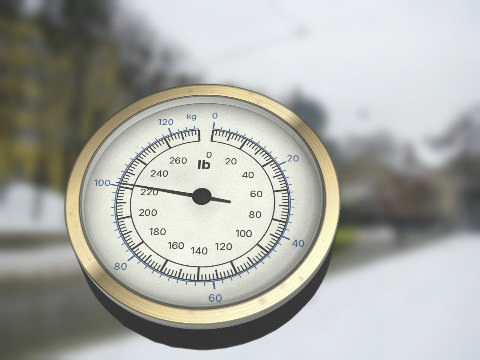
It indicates lb 220
